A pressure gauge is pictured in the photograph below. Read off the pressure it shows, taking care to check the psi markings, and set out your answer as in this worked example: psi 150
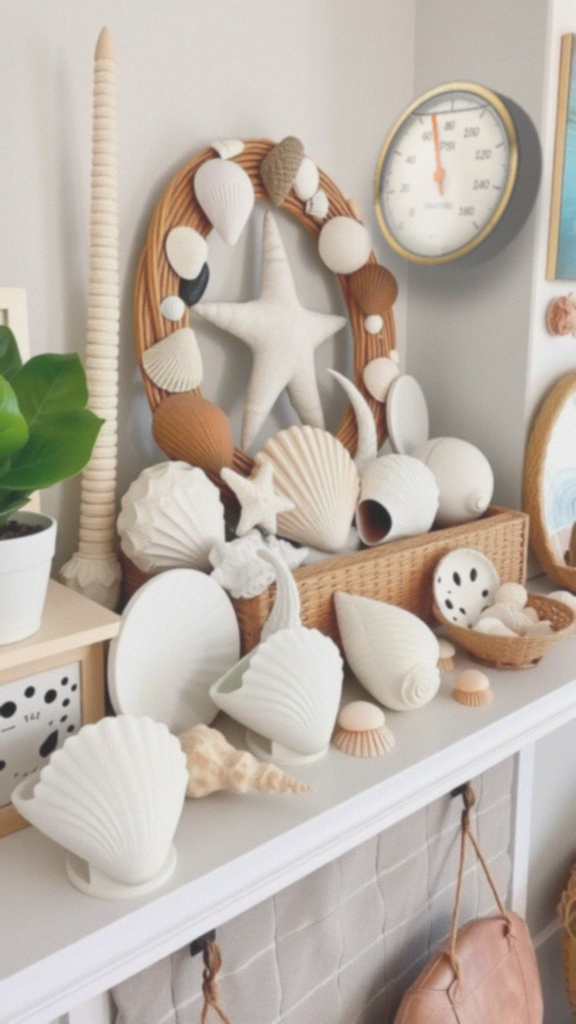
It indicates psi 70
